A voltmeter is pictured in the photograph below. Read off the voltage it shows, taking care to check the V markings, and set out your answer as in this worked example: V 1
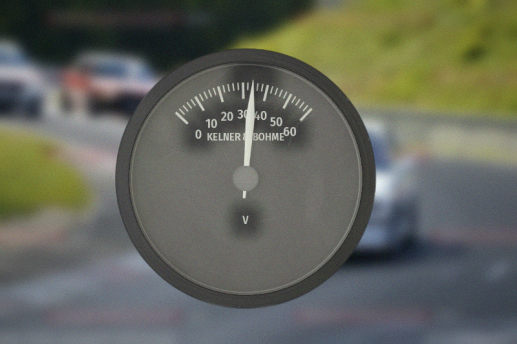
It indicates V 34
